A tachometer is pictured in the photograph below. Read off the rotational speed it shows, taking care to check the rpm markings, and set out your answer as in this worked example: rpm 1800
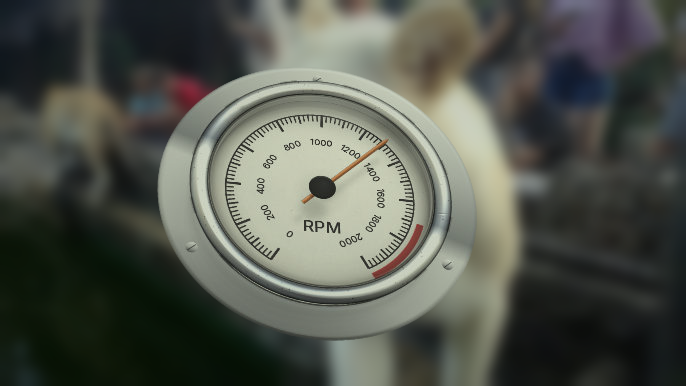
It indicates rpm 1300
